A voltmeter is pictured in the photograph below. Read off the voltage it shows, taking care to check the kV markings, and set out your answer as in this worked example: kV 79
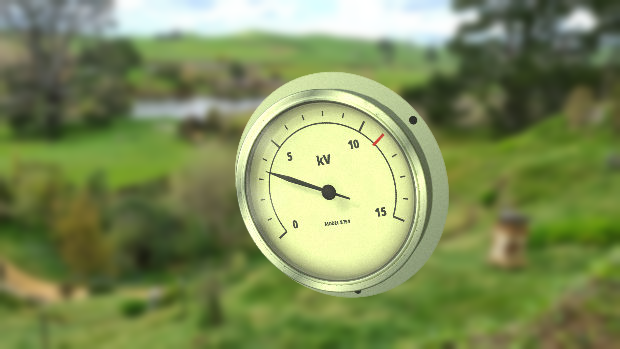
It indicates kV 3.5
